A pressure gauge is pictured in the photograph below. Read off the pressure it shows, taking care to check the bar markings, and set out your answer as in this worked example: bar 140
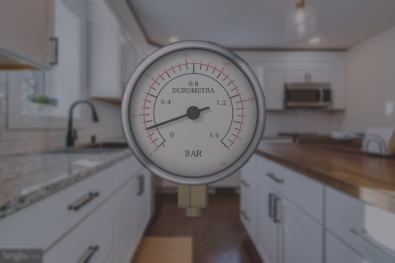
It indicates bar 0.15
